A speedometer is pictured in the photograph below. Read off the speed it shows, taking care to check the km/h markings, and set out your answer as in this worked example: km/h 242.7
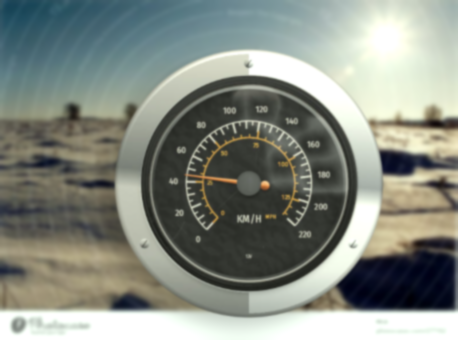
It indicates km/h 45
